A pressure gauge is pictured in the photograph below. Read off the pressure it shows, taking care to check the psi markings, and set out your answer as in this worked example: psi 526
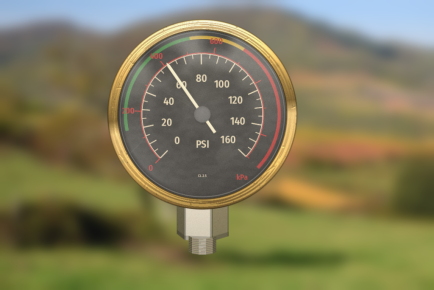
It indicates psi 60
